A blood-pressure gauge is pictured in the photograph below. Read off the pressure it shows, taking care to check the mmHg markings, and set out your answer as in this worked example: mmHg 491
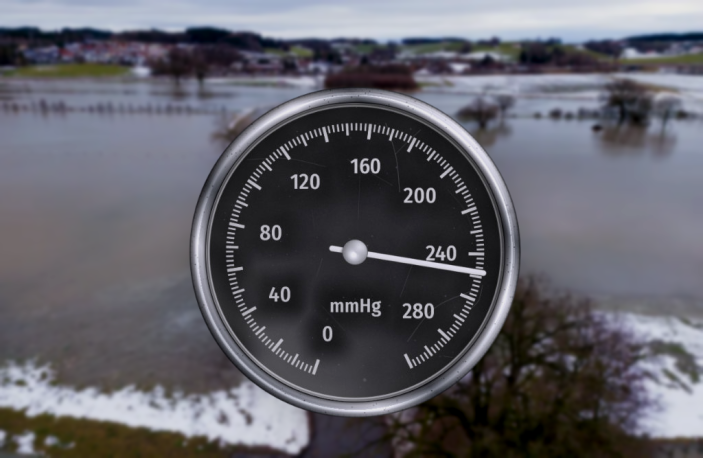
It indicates mmHg 248
